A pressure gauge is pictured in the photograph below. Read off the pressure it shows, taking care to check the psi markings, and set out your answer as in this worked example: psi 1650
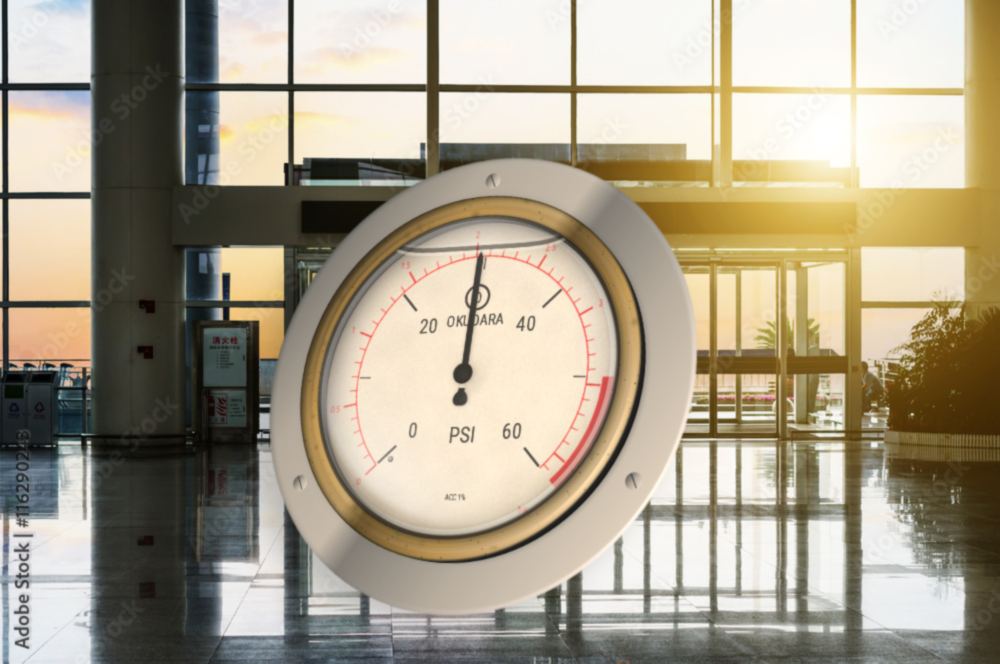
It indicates psi 30
